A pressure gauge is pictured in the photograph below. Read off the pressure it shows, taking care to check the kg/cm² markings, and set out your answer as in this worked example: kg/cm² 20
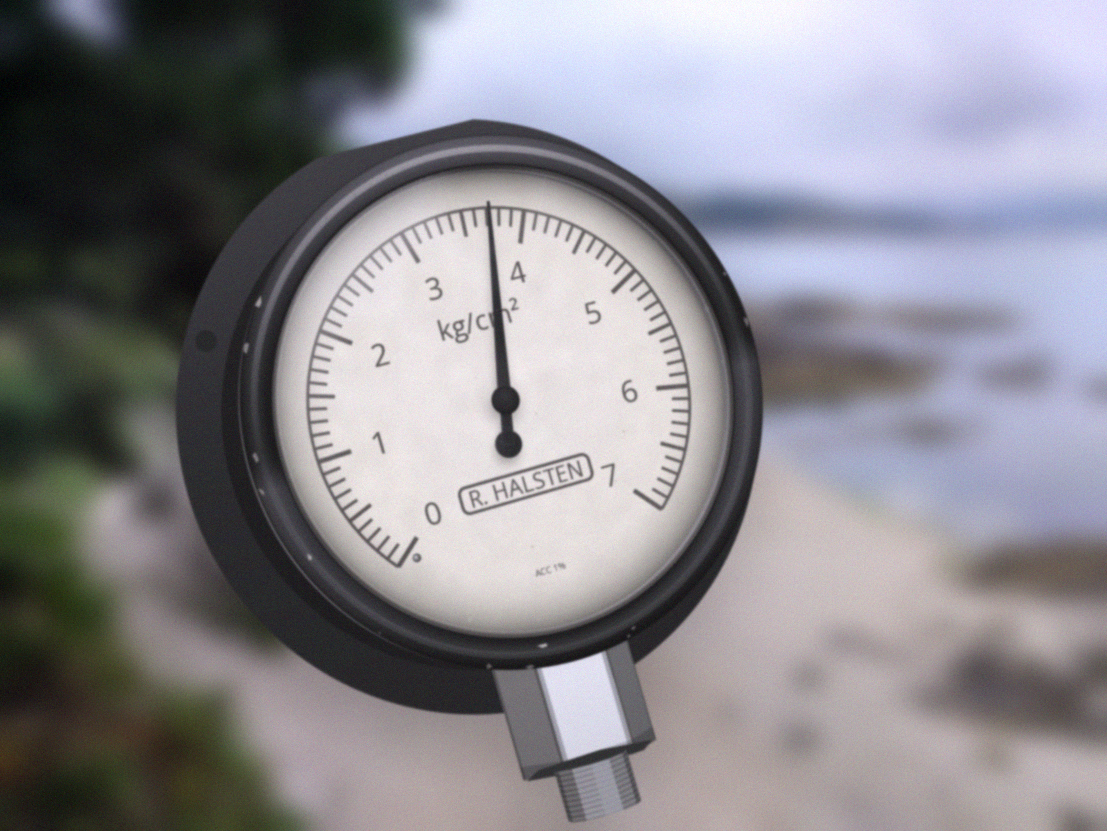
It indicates kg/cm² 3.7
